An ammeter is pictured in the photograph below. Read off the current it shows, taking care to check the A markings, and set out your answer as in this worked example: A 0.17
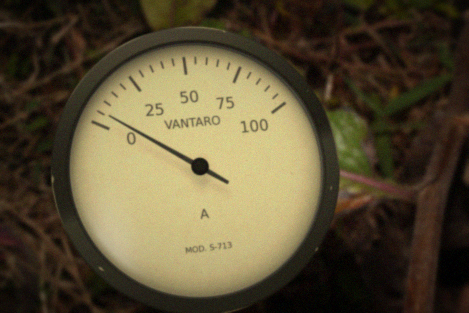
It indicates A 5
